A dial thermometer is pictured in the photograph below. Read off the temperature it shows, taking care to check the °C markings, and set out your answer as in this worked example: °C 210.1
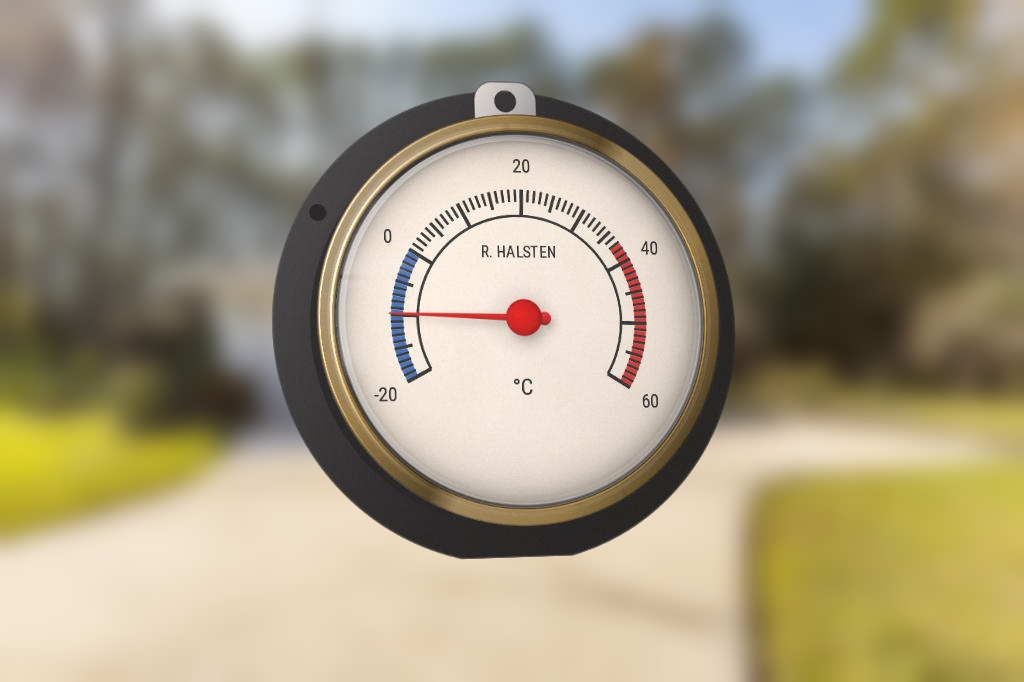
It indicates °C -10
